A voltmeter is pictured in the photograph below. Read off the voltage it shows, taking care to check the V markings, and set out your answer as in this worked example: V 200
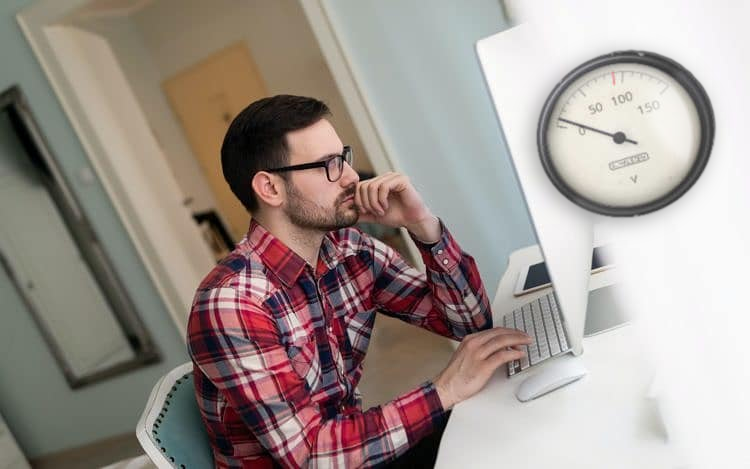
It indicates V 10
